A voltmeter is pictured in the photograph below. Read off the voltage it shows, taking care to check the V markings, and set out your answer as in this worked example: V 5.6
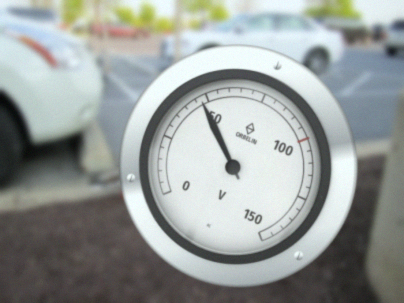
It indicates V 47.5
